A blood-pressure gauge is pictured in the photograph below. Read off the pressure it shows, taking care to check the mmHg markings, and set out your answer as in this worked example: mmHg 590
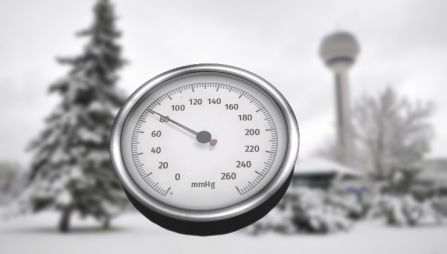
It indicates mmHg 80
